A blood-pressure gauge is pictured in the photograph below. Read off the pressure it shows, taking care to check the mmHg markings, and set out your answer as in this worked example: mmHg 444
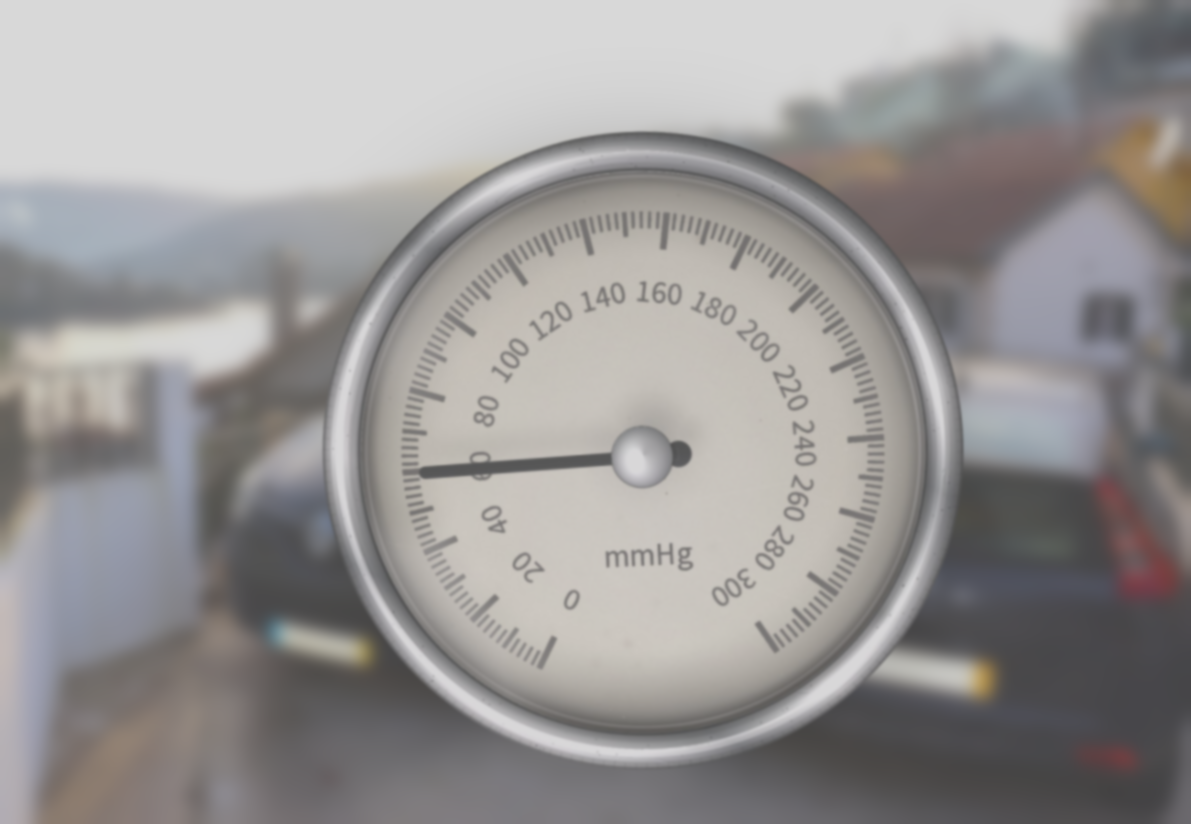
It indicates mmHg 60
